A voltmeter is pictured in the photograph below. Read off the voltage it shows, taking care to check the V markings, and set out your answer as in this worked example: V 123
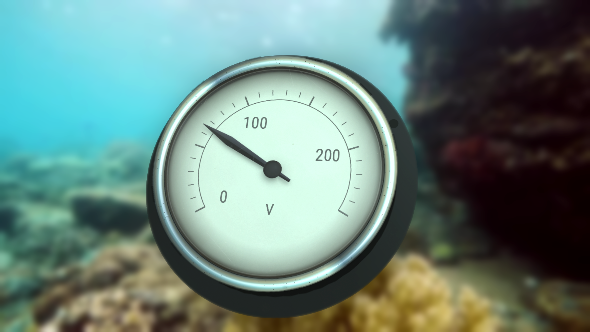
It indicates V 65
